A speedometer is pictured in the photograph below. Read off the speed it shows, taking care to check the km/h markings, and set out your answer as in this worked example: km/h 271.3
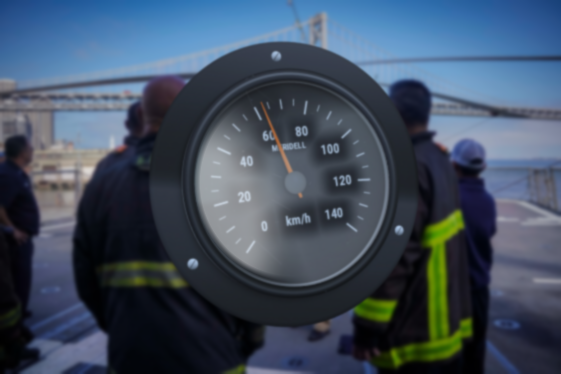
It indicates km/h 62.5
